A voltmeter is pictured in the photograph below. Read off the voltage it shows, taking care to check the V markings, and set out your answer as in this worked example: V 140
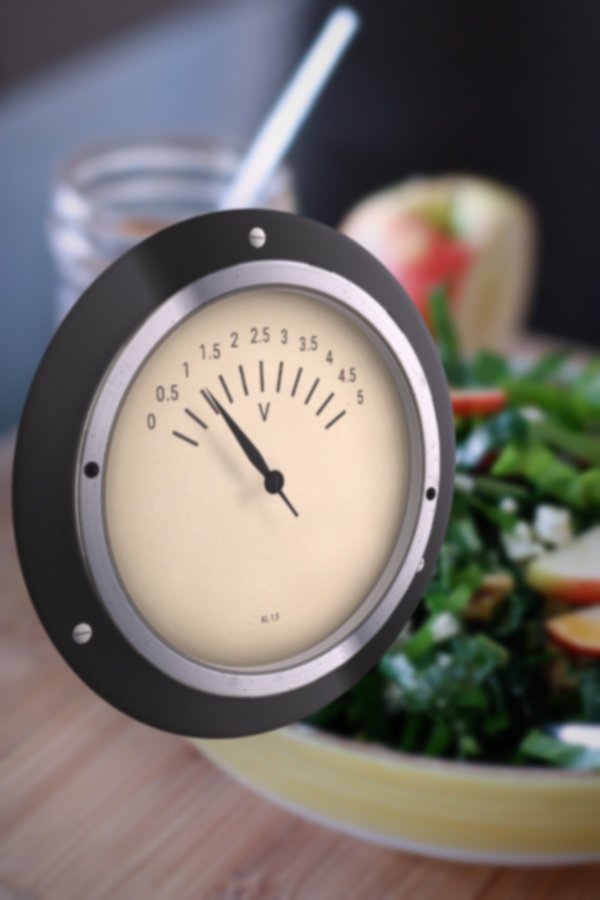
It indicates V 1
